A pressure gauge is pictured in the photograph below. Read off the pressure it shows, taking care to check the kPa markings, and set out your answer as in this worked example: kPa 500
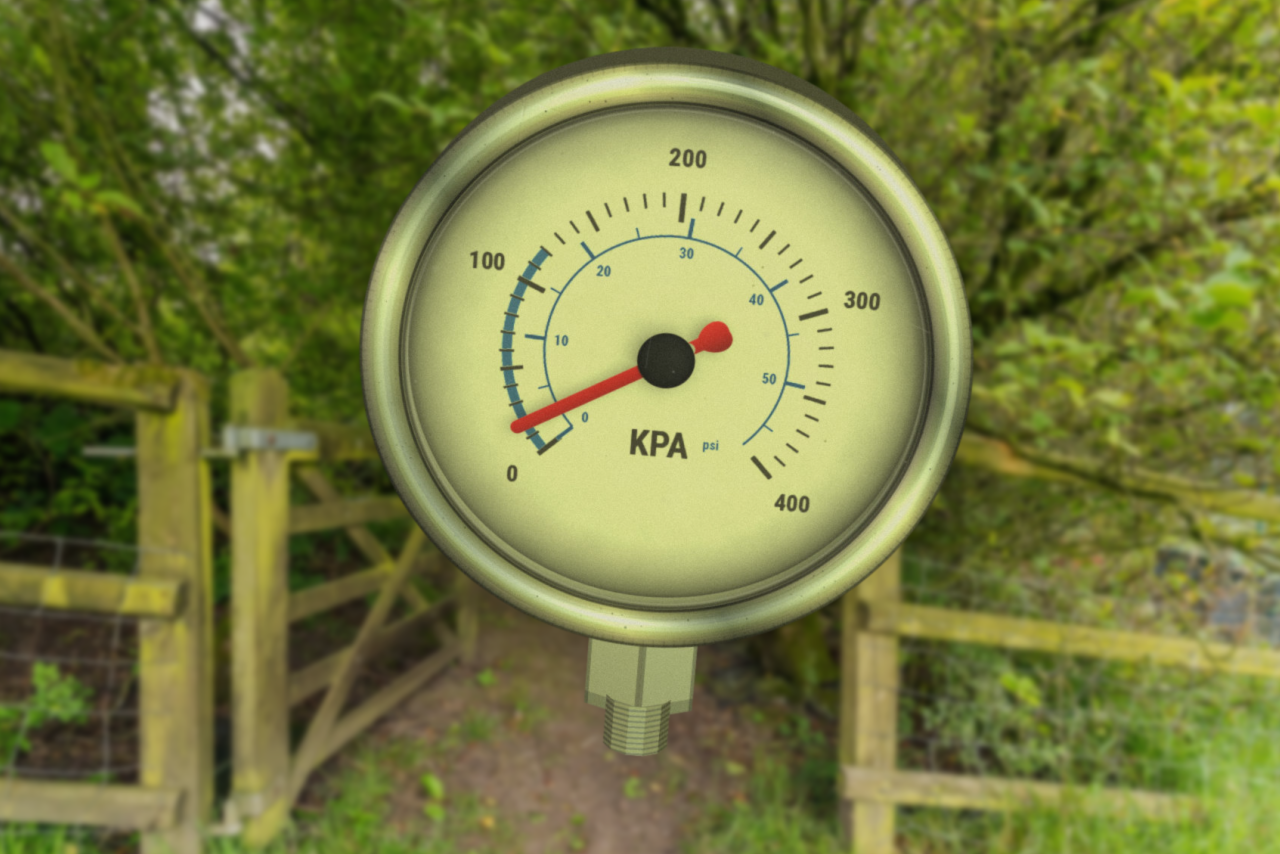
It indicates kPa 20
